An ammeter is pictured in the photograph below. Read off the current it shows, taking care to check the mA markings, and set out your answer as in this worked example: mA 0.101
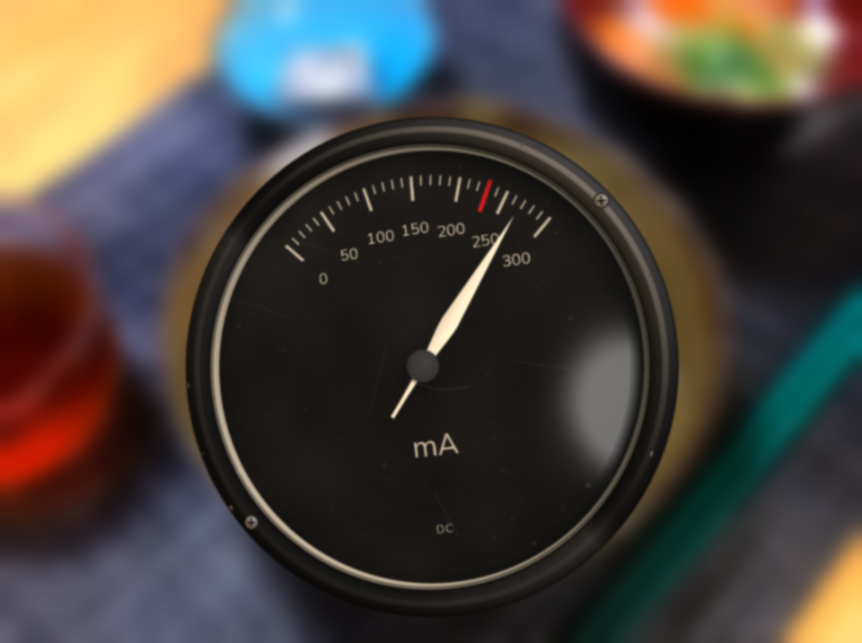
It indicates mA 270
